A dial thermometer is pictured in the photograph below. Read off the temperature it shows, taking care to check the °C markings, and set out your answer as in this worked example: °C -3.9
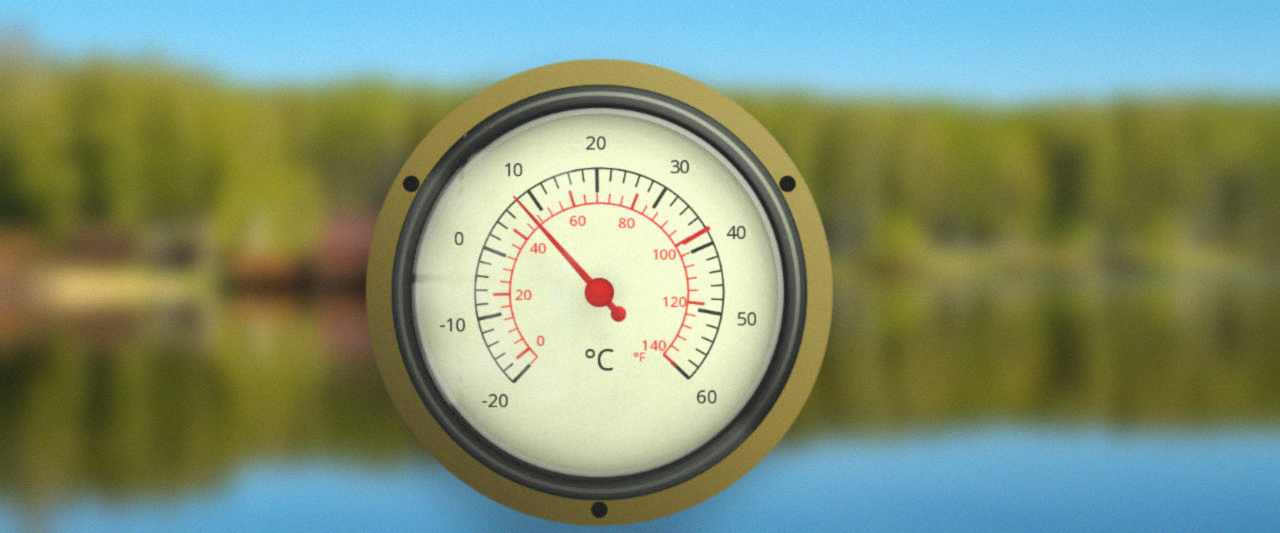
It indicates °C 8
